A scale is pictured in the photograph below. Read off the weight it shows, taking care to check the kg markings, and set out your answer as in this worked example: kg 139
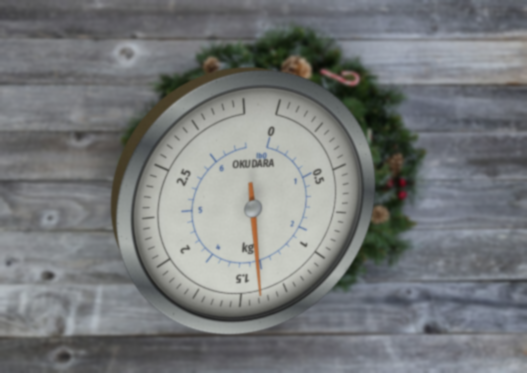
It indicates kg 1.4
